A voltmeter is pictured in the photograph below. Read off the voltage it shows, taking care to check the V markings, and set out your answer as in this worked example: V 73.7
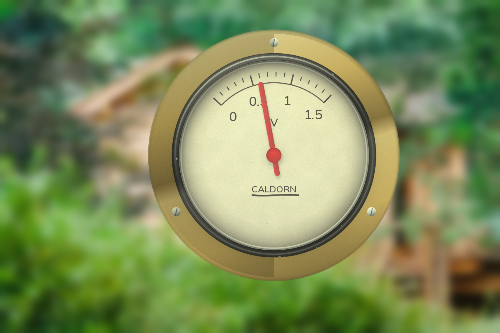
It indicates V 0.6
